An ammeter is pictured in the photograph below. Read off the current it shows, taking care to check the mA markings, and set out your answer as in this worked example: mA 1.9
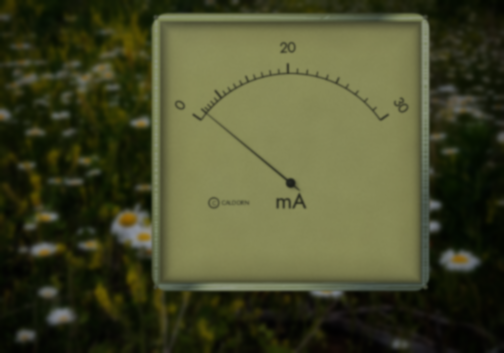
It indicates mA 5
